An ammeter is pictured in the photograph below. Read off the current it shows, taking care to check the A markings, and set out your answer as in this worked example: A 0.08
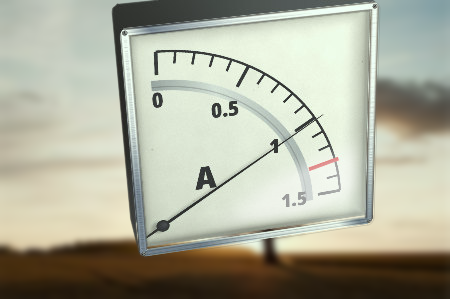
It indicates A 1
